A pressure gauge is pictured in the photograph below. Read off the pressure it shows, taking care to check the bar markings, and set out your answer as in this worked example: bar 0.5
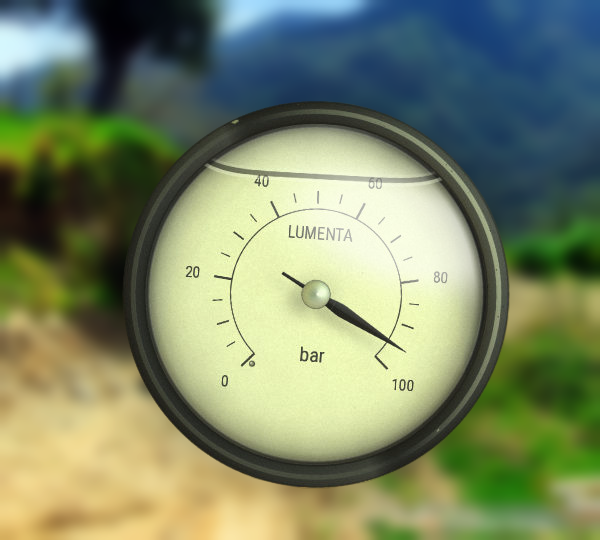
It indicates bar 95
